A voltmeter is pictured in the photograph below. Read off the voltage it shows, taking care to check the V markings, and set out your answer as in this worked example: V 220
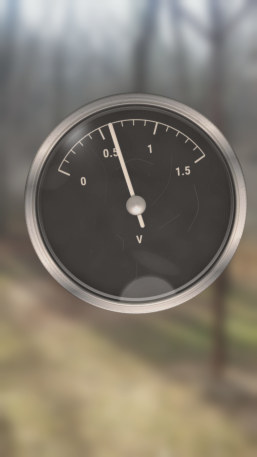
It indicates V 0.6
